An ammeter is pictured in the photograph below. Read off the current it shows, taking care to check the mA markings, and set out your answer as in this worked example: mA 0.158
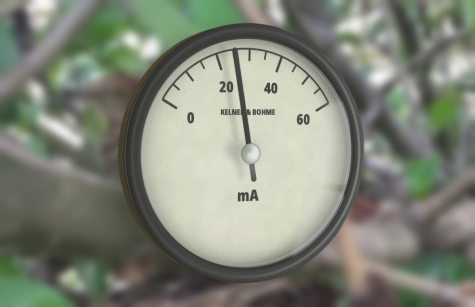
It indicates mA 25
